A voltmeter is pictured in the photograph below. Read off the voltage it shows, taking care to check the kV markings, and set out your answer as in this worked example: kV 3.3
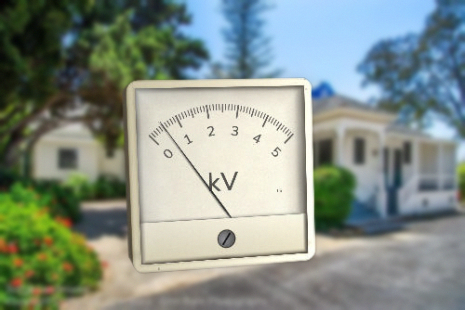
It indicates kV 0.5
